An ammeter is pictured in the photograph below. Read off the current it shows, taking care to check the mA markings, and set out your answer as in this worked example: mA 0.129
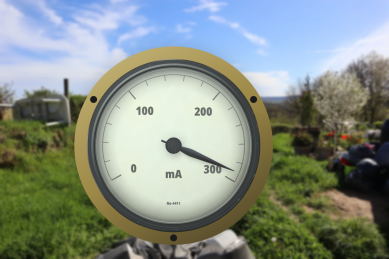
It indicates mA 290
